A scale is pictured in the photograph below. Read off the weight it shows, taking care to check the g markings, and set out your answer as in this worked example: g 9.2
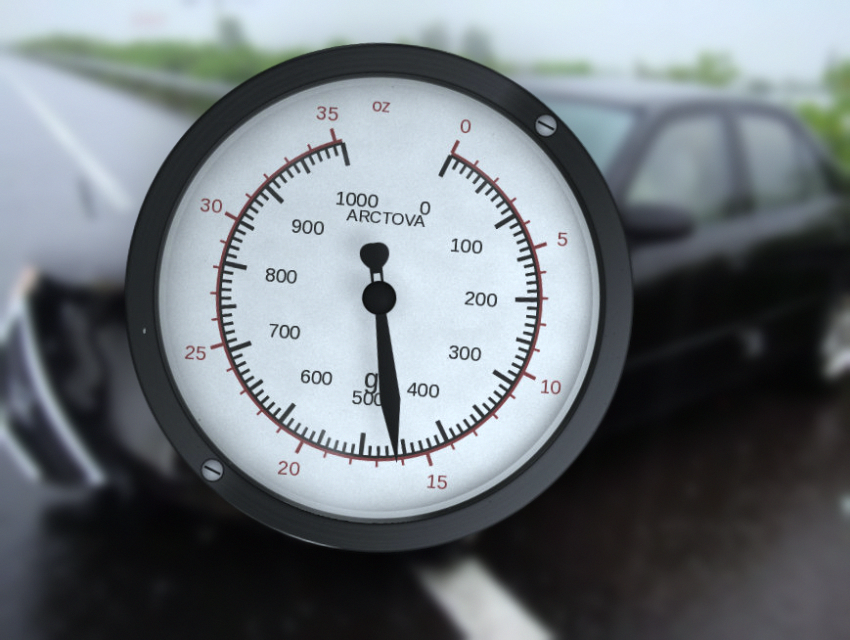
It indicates g 460
